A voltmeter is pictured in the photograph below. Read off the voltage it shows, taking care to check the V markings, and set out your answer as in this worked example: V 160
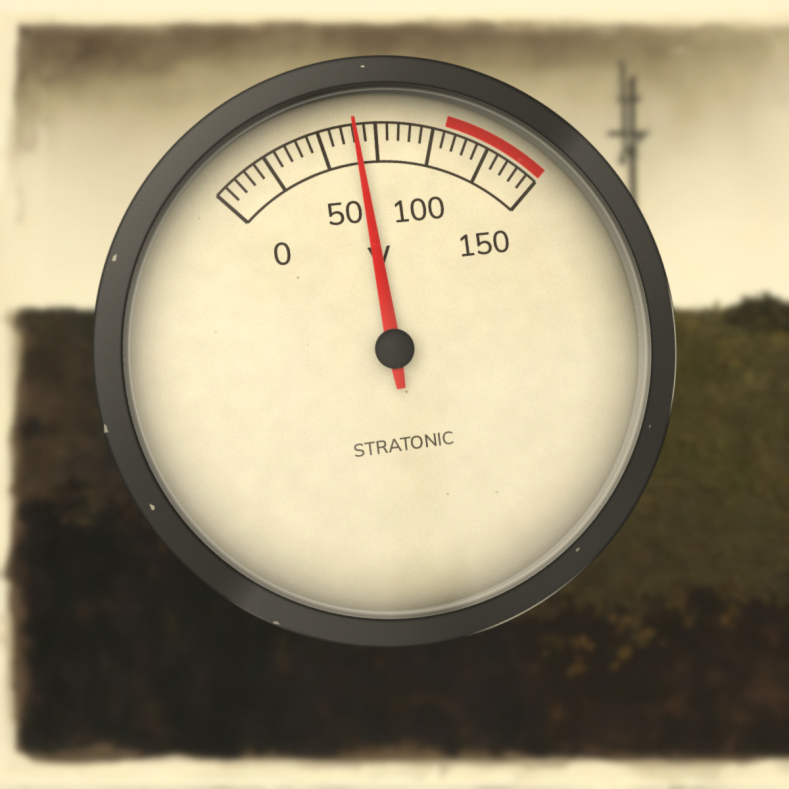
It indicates V 65
